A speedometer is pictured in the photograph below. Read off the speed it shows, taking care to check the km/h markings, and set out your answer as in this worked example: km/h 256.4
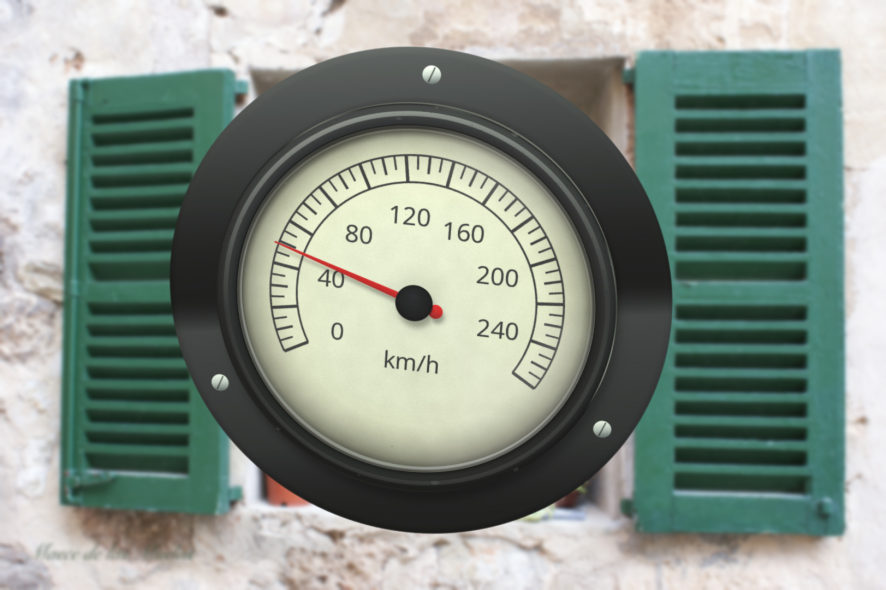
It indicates km/h 50
